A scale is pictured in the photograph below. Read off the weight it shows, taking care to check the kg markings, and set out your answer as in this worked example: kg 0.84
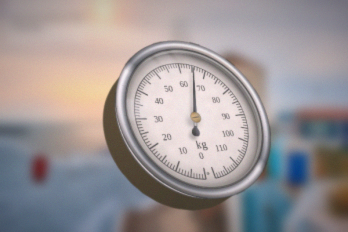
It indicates kg 65
